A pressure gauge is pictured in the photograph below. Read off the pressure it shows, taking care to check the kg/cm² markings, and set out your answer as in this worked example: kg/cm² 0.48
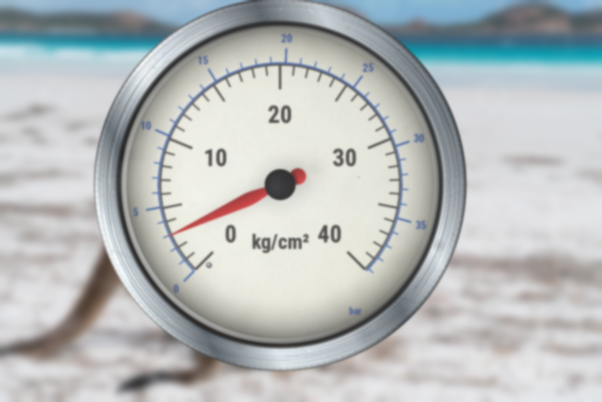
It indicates kg/cm² 3
